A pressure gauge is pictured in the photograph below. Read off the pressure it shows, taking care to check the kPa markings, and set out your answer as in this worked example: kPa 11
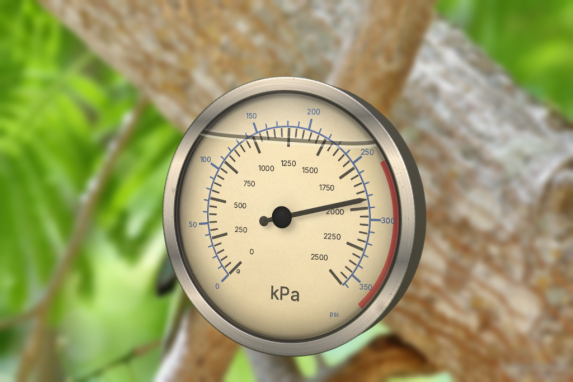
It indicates kPa 1950
